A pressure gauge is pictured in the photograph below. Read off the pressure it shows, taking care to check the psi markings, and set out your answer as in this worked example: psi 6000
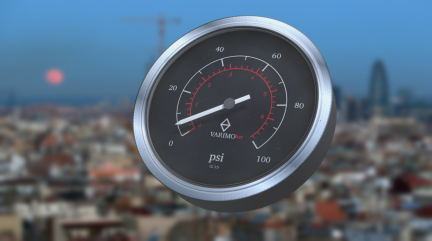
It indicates psi 5
